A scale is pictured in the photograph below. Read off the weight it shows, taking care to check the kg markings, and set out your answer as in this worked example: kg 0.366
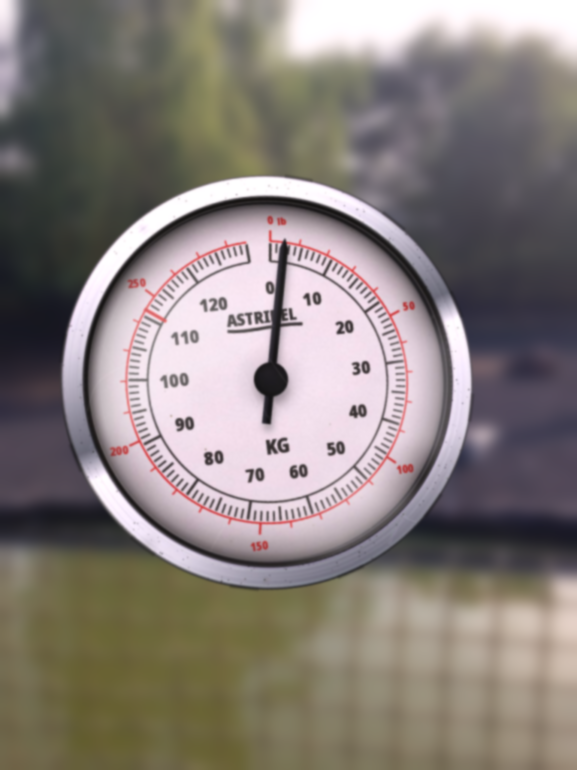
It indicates kg 2
